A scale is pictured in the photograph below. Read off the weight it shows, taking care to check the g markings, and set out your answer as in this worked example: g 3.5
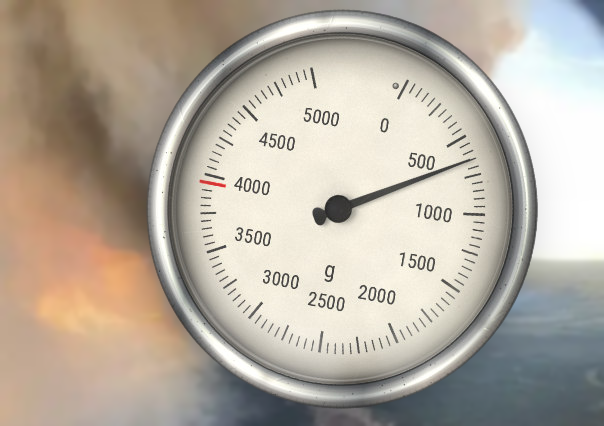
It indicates g 650
